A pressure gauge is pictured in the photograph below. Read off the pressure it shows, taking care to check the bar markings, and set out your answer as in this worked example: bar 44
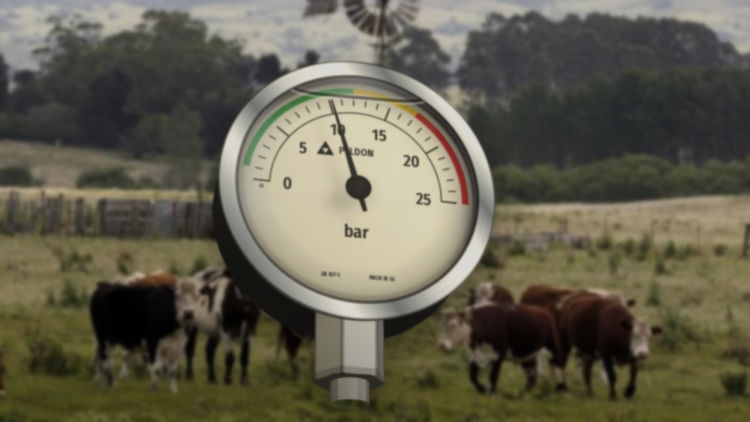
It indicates bar 10
